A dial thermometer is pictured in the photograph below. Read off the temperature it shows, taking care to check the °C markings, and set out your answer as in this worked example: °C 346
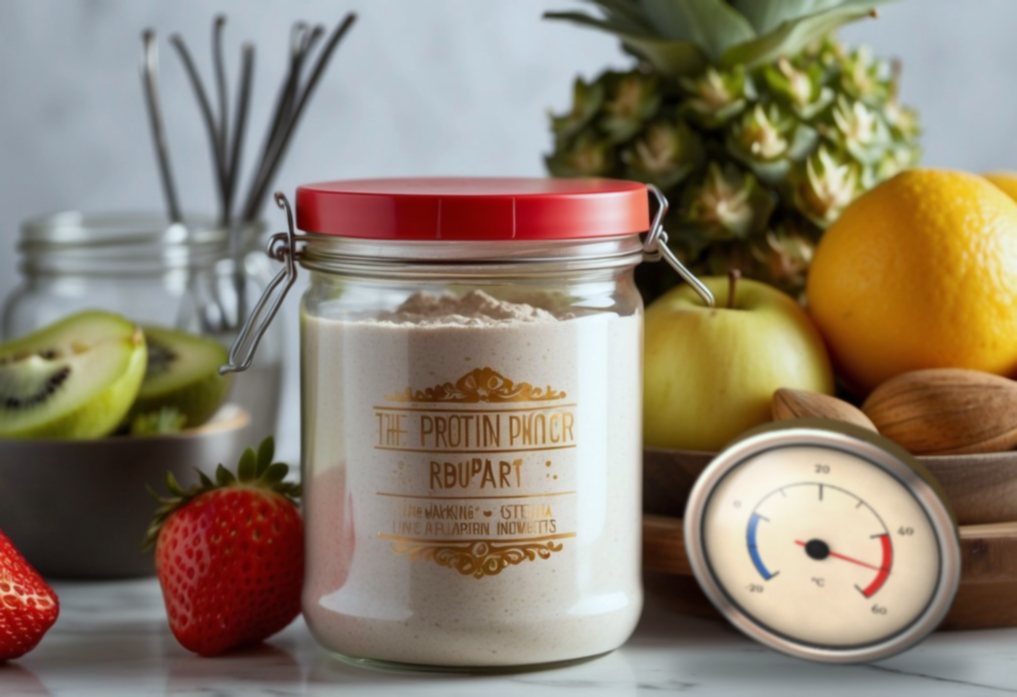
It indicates °C 50
